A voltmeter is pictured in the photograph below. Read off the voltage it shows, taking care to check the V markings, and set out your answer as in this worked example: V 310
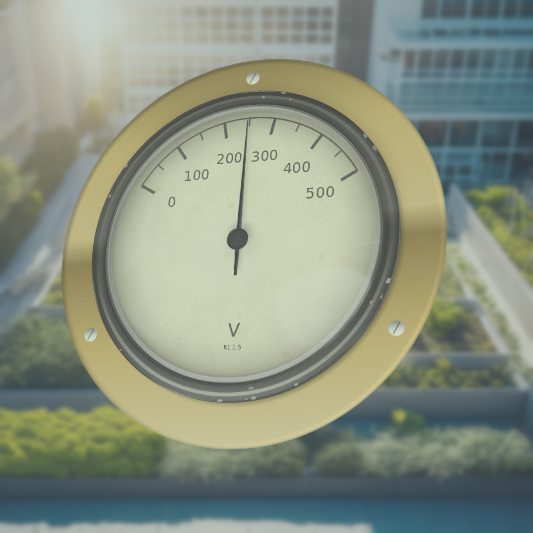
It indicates V 250
